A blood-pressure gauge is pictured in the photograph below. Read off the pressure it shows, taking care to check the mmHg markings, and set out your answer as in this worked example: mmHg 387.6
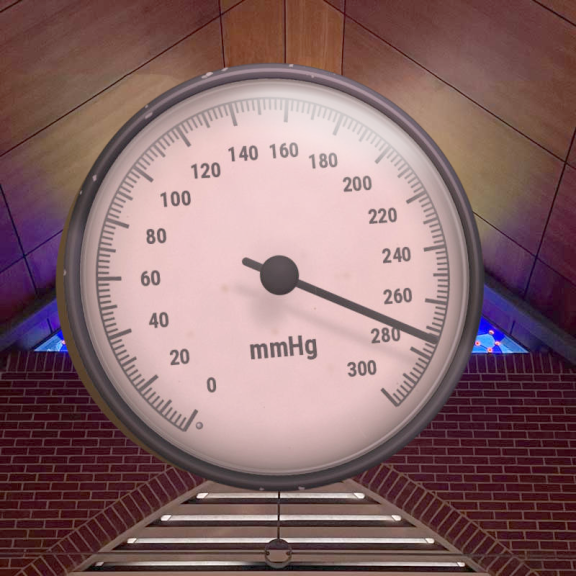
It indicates mmHg 274
